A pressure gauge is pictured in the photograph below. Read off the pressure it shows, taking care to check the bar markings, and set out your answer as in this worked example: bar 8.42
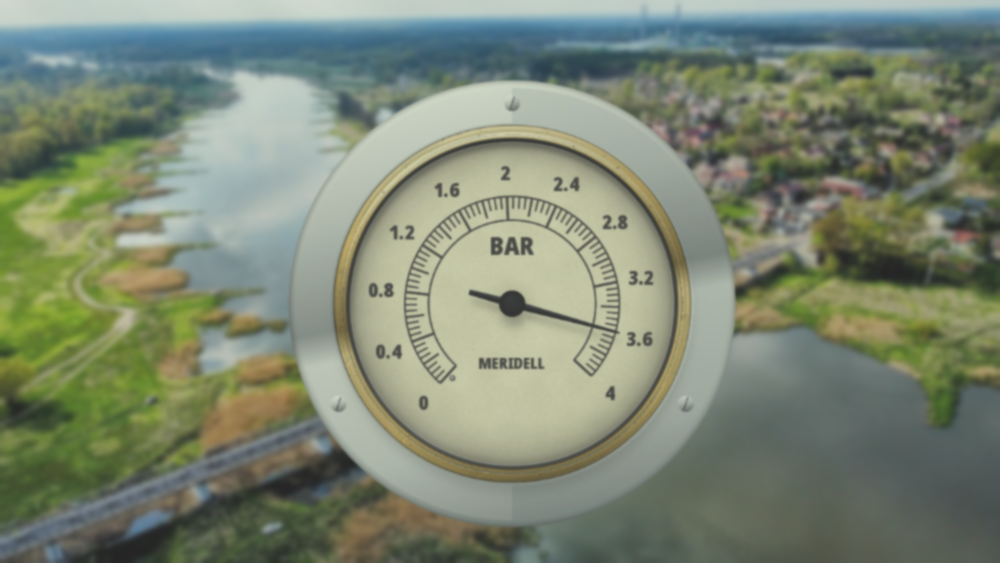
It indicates bar 3.6
